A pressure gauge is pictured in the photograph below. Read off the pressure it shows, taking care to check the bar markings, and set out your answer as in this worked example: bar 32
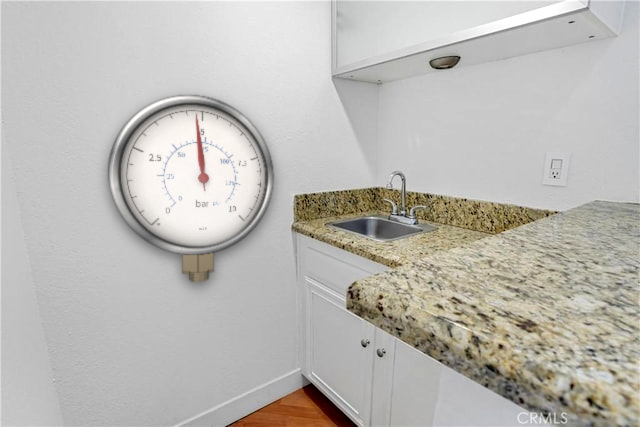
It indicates bar 4.75
